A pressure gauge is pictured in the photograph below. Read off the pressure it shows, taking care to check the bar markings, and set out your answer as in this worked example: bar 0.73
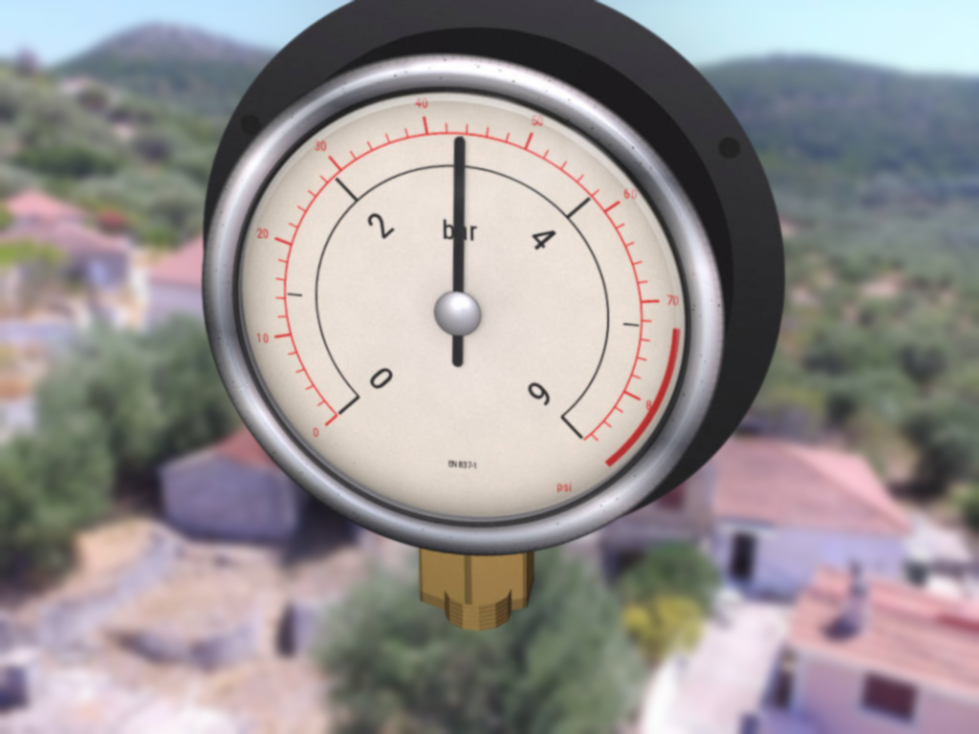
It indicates bar 3
